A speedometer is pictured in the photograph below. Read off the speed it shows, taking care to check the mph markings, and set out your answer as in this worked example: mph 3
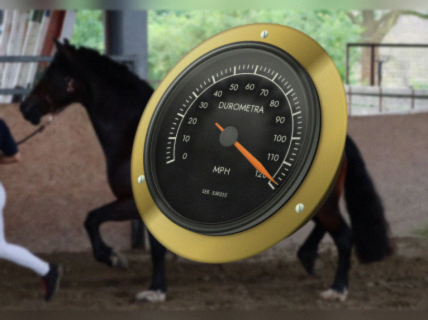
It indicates mph 118
